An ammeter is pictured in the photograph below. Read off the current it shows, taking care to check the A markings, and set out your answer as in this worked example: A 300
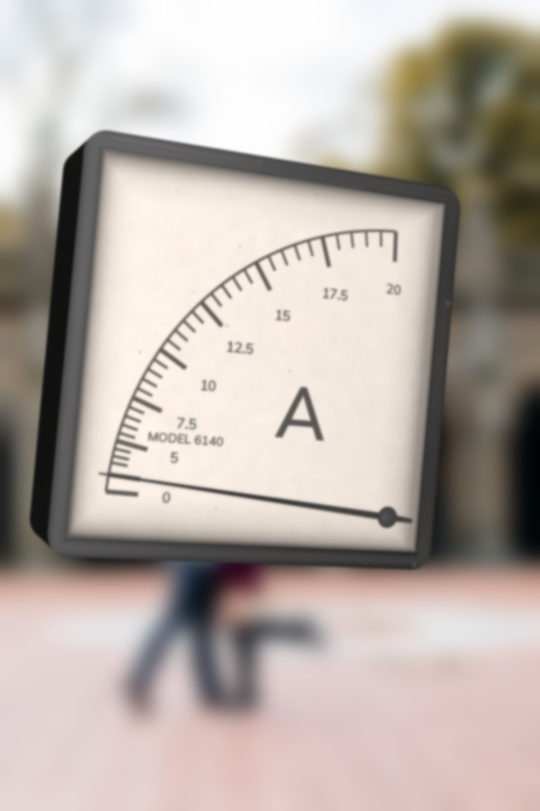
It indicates A 2.5
